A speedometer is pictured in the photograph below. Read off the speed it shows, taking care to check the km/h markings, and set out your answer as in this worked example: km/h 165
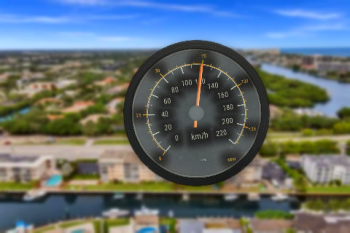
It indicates km/h 120
